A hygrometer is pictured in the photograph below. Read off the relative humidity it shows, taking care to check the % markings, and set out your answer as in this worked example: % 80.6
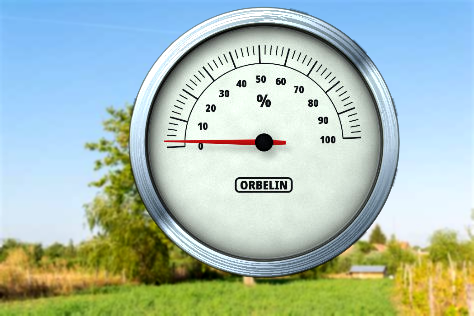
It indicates % 2
